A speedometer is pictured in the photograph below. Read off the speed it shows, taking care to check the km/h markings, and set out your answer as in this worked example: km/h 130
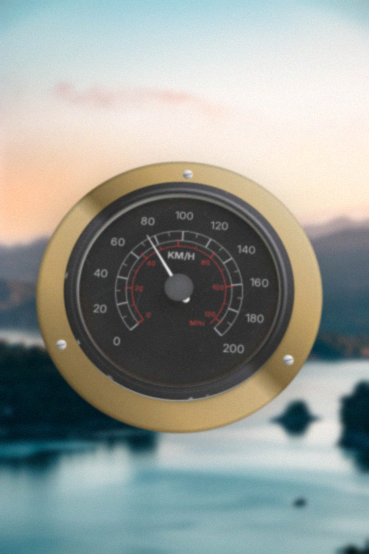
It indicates km/h 75
